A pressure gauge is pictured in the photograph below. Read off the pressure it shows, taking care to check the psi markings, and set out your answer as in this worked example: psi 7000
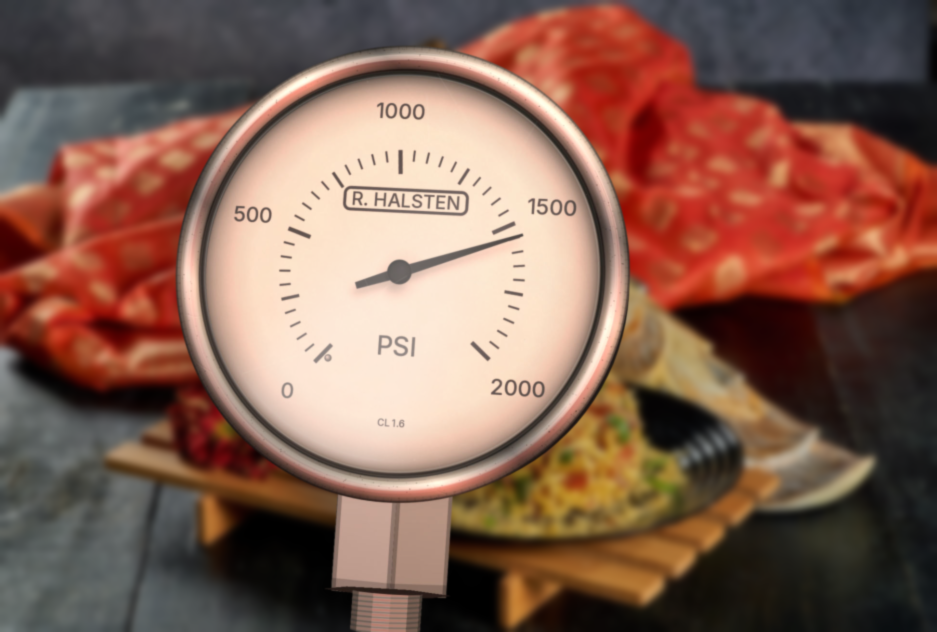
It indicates psi 1550
